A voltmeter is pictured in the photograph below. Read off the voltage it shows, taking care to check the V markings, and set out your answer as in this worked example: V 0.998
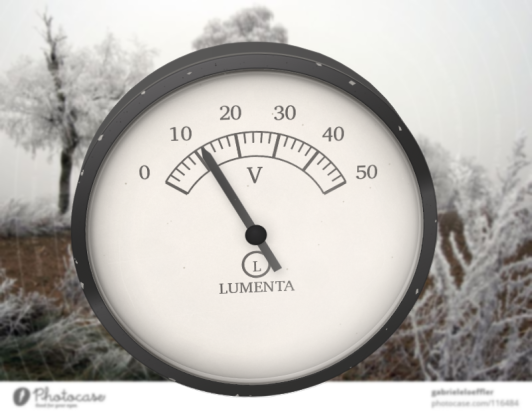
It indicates V 12
